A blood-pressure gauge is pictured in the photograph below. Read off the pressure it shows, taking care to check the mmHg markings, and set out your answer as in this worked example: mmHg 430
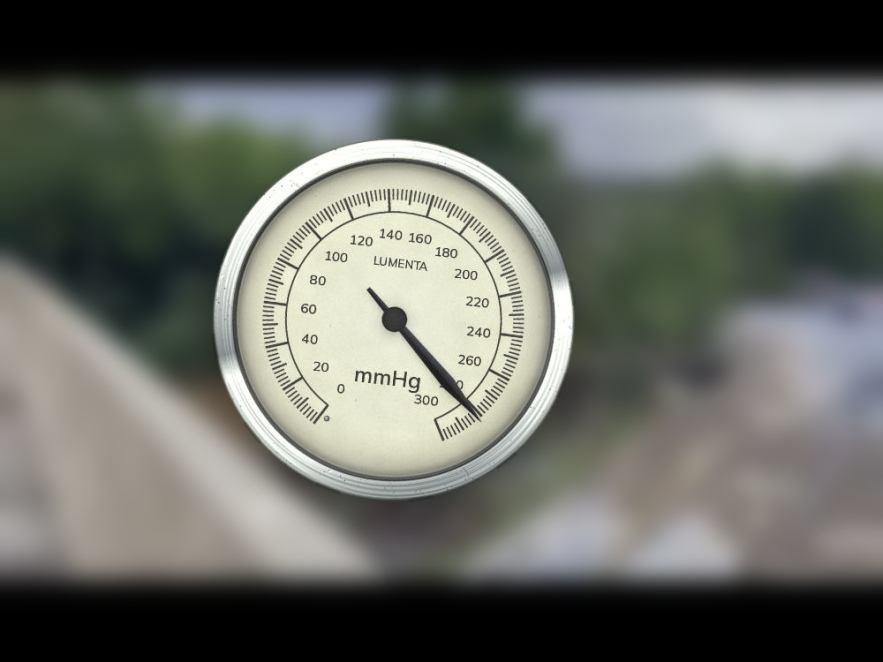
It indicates mmHg 282
